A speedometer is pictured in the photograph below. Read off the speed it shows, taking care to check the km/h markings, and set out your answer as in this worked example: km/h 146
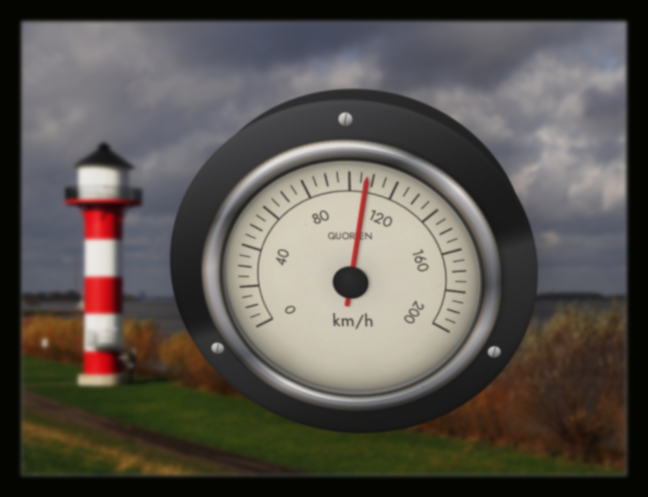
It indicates km/h 107.5
